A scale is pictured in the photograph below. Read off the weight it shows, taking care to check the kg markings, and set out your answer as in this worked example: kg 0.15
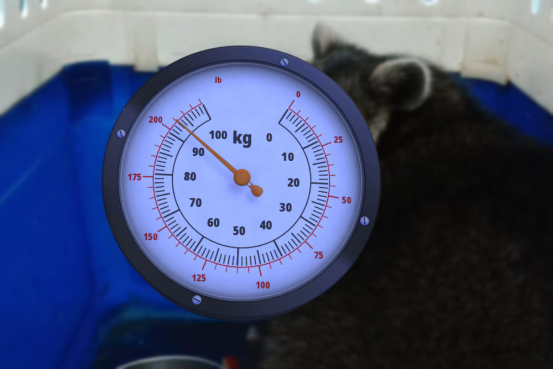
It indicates kg 93
